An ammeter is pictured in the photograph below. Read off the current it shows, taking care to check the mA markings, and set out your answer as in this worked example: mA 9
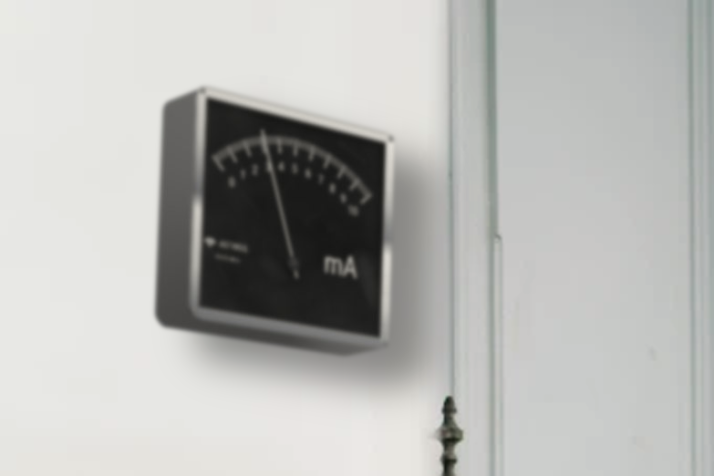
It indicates mA 3
